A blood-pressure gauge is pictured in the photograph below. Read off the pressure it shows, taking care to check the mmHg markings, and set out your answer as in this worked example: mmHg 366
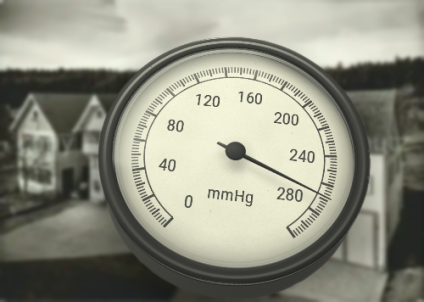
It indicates mmHg 270
